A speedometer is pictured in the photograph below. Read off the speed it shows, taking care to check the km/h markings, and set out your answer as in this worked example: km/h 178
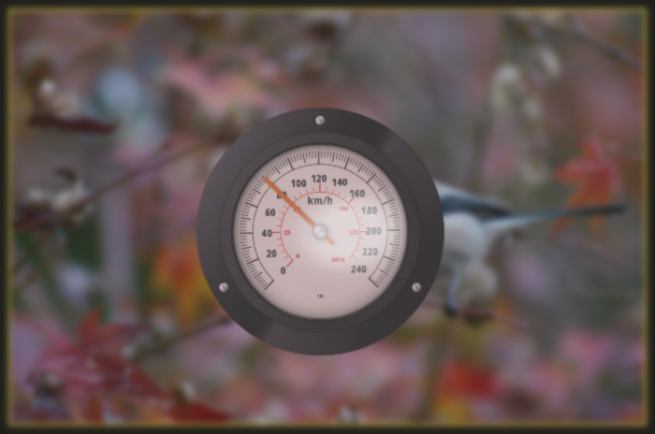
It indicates km/h 80
